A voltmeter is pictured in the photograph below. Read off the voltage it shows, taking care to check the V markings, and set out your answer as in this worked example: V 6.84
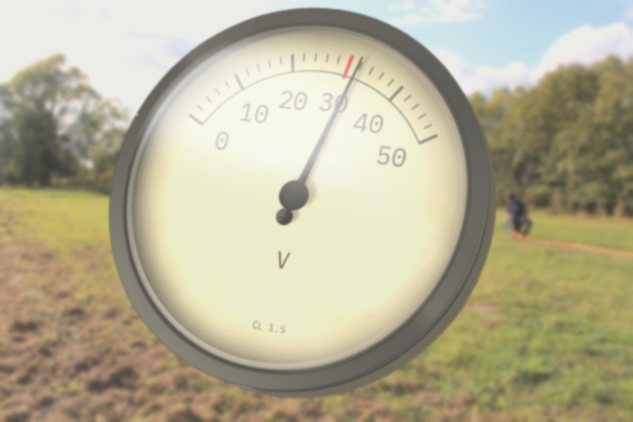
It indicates V 32
